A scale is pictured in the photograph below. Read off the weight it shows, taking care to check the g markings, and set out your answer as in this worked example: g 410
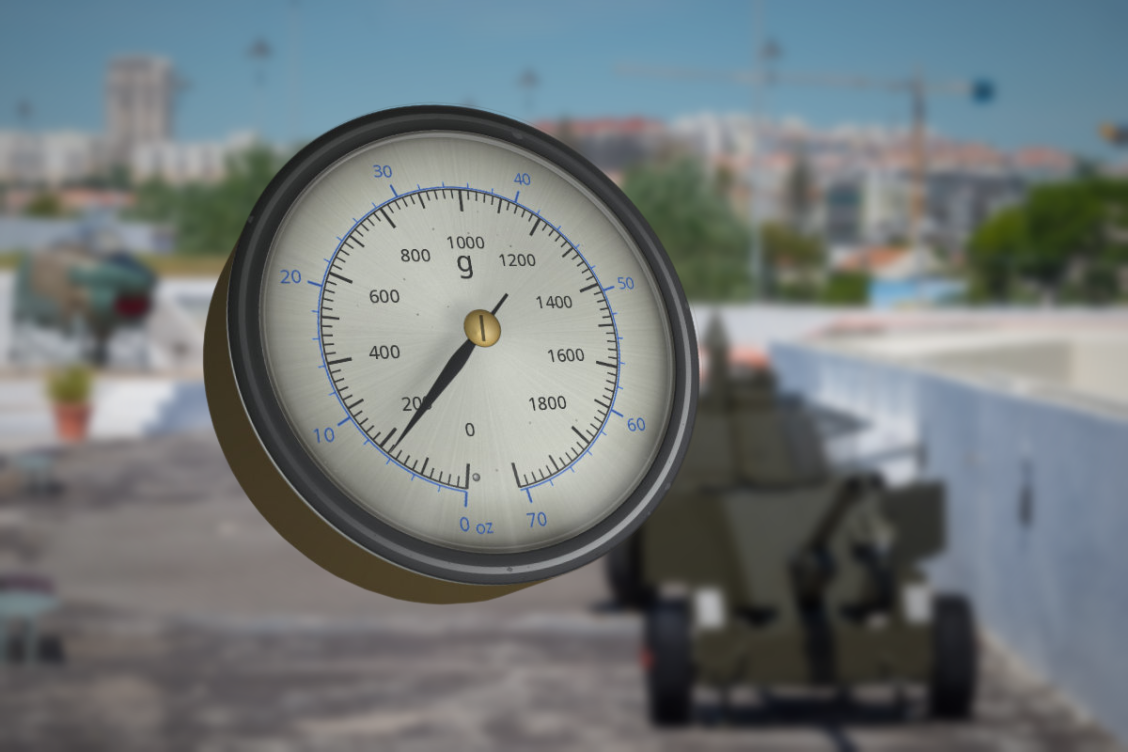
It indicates g 180
